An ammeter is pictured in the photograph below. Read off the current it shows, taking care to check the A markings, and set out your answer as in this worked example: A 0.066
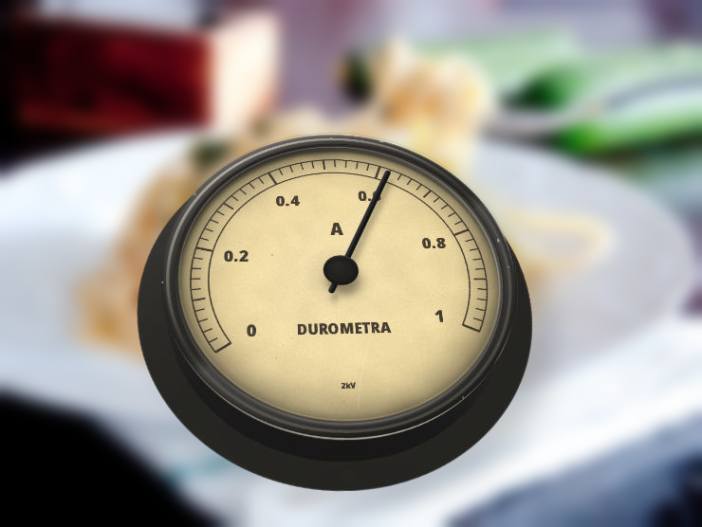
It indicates A 0.62
